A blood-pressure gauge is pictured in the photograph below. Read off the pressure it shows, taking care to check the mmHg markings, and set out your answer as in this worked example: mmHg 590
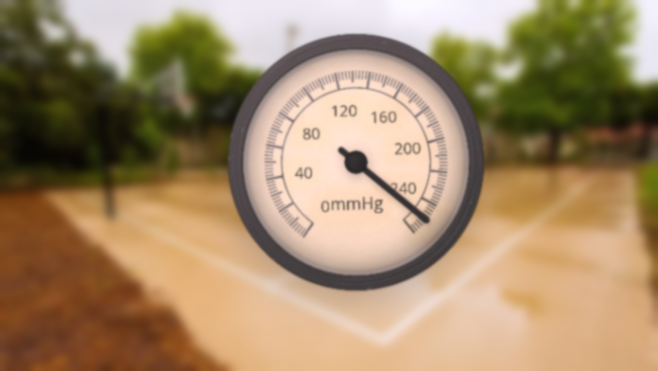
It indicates mmHg 250
